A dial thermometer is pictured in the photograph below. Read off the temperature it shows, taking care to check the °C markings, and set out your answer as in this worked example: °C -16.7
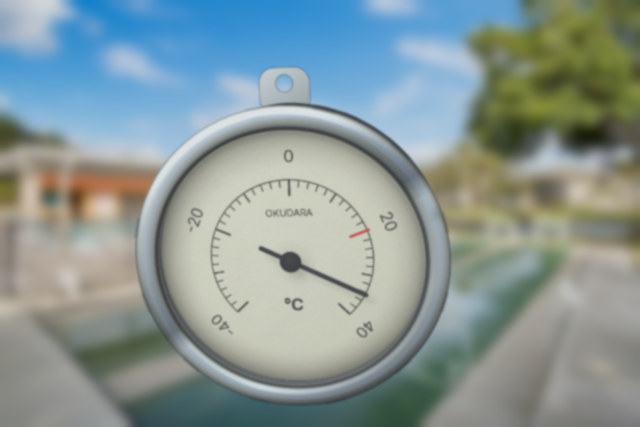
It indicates °C 34
